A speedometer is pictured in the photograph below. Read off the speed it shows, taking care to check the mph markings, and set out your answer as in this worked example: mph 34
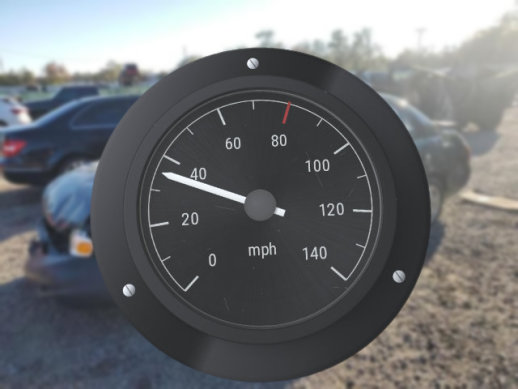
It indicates mph 35
